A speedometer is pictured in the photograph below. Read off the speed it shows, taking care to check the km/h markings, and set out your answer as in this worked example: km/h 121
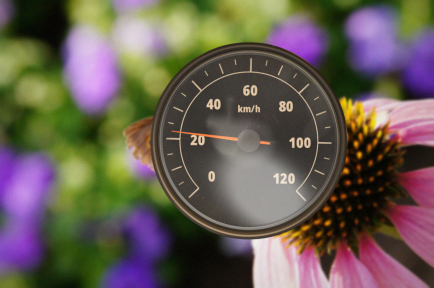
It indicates km/h 22.5
